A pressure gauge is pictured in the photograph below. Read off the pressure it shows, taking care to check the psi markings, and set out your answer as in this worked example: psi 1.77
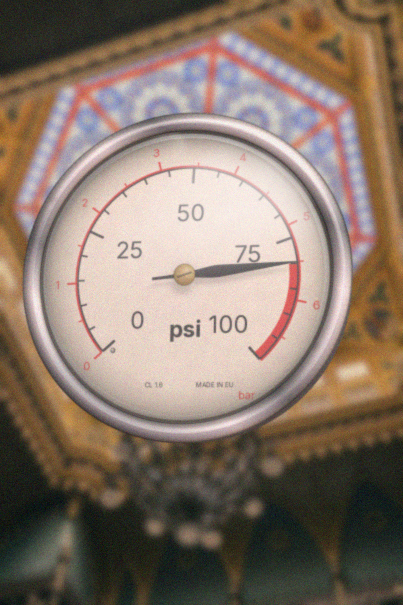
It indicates psi 80
